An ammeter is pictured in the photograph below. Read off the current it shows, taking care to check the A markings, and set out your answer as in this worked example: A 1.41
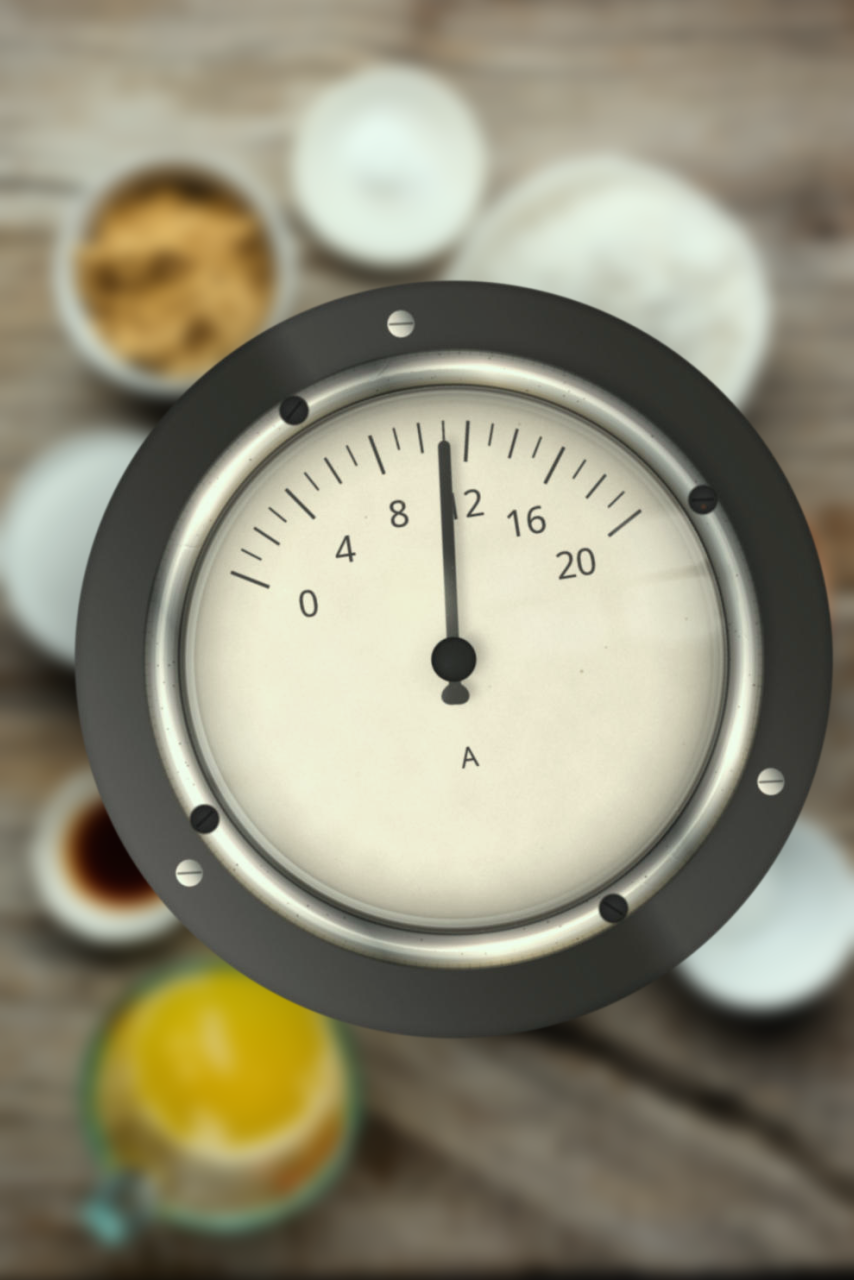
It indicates A 11
